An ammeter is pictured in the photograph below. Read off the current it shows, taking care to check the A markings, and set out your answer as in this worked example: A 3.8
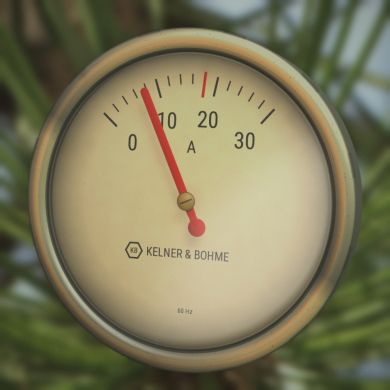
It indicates A 8
